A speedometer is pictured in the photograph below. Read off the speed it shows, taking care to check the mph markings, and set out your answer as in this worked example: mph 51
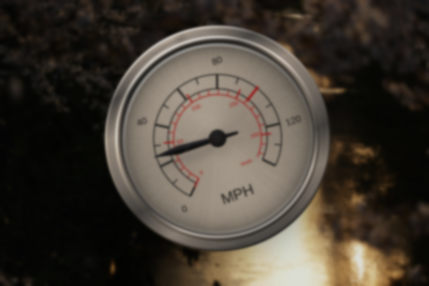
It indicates mph 25
